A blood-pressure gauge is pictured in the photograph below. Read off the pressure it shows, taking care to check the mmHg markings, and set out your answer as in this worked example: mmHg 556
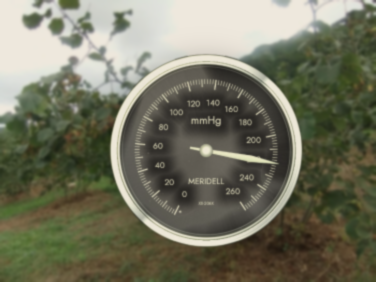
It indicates mmHg 220
